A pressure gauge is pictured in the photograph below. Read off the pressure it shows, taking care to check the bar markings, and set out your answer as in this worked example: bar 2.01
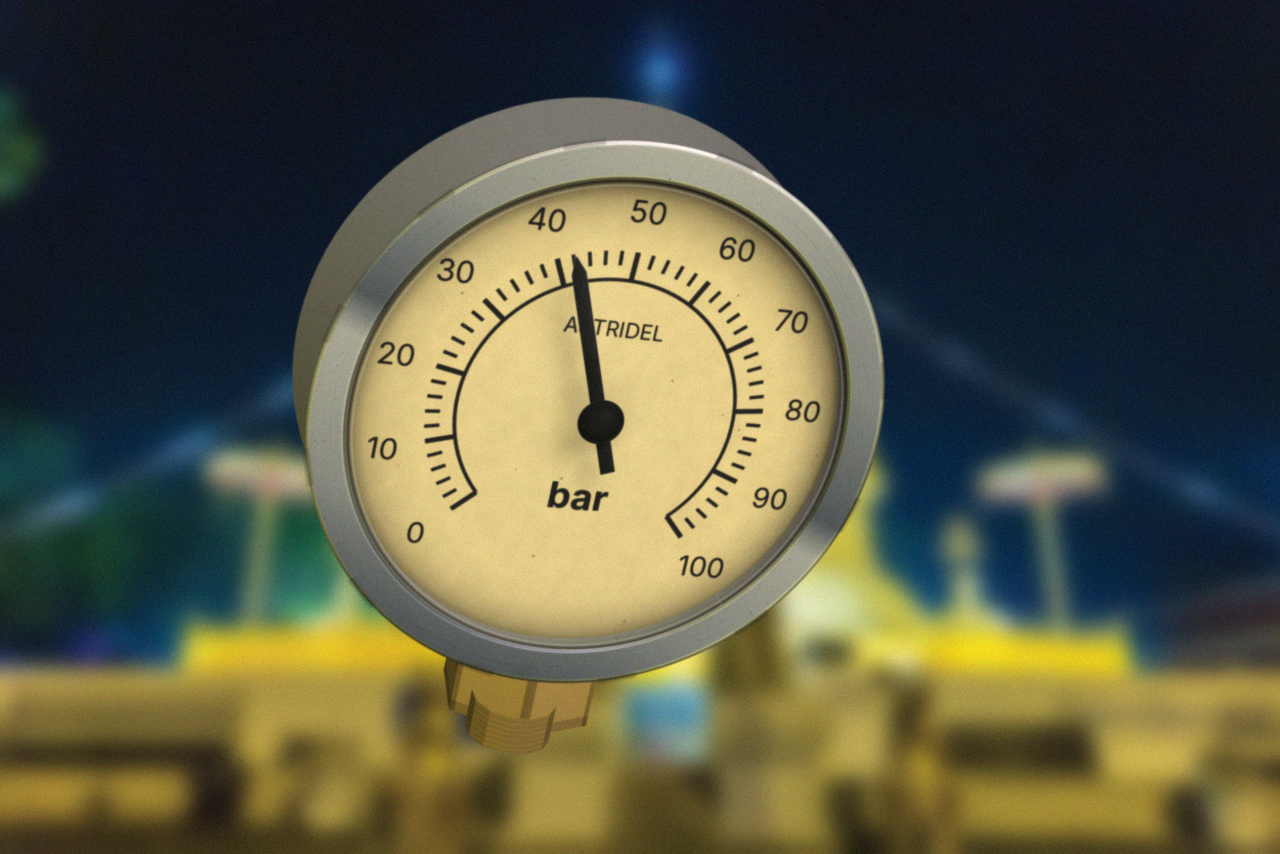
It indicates bar 42
